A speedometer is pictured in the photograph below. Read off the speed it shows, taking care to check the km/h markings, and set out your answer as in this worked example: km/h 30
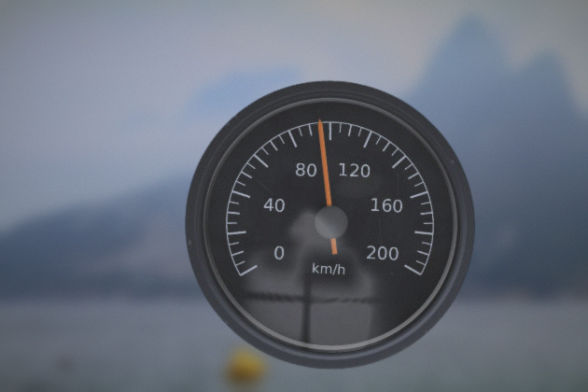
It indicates km/h 95
